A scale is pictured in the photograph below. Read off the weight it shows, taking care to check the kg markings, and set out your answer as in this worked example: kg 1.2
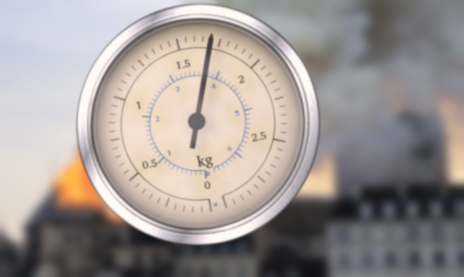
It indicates kg 1.7
